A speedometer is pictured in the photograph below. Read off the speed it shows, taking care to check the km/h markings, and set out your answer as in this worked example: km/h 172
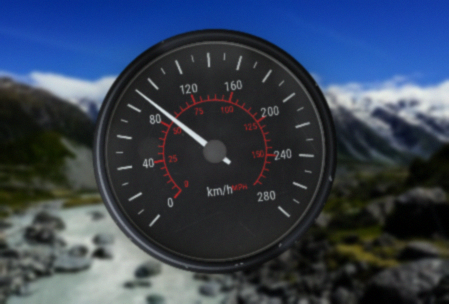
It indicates km/h 90
